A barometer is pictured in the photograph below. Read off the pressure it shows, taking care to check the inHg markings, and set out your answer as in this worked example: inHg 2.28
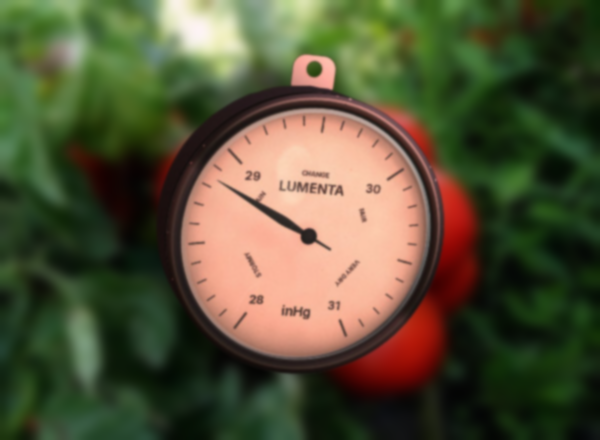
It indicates inHg 28.85
